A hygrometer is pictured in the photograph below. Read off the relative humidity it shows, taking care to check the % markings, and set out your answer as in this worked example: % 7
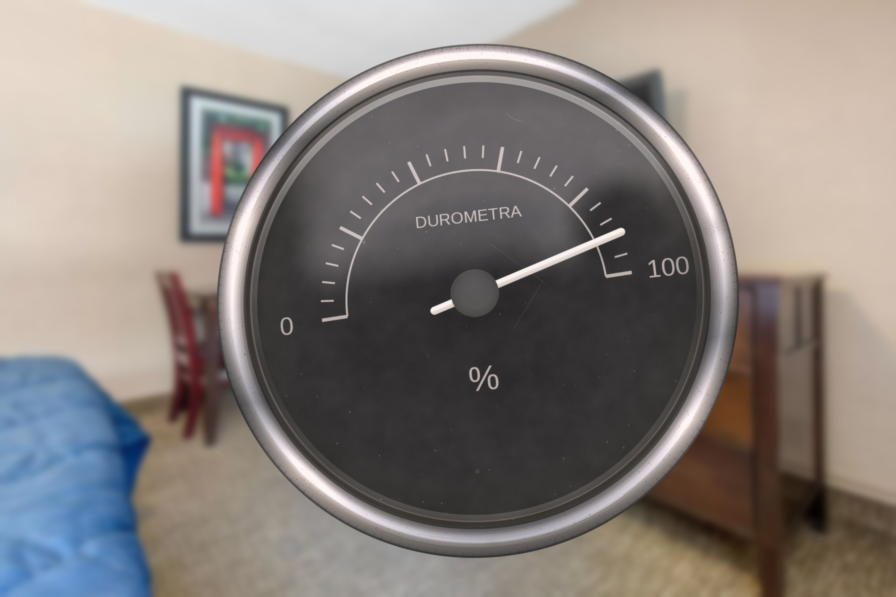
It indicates % 92
